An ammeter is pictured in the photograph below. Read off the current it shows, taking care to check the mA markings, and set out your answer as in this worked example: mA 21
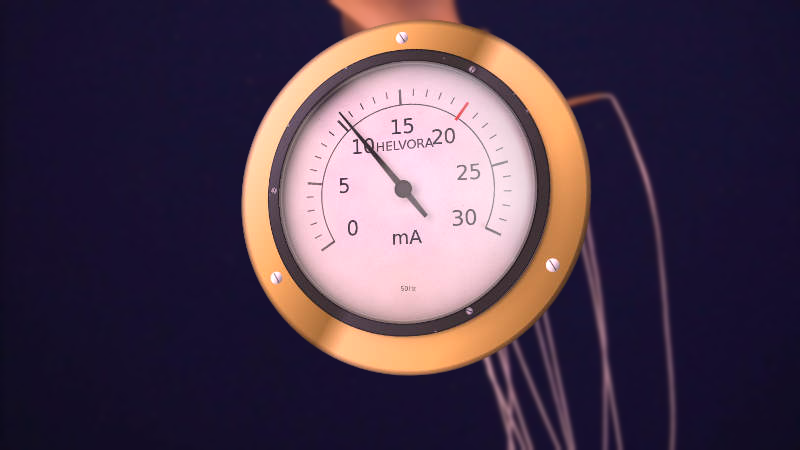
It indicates mA 10.5
